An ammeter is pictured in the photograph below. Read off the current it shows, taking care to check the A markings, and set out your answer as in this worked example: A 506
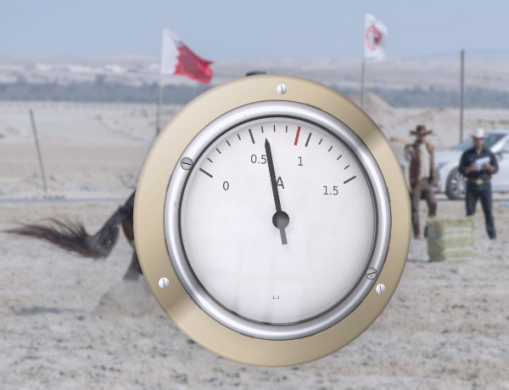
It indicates A 0.6
